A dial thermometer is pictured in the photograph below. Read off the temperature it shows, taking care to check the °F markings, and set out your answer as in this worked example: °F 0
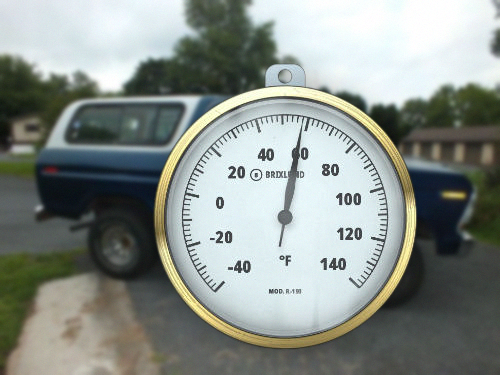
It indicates °F 58
